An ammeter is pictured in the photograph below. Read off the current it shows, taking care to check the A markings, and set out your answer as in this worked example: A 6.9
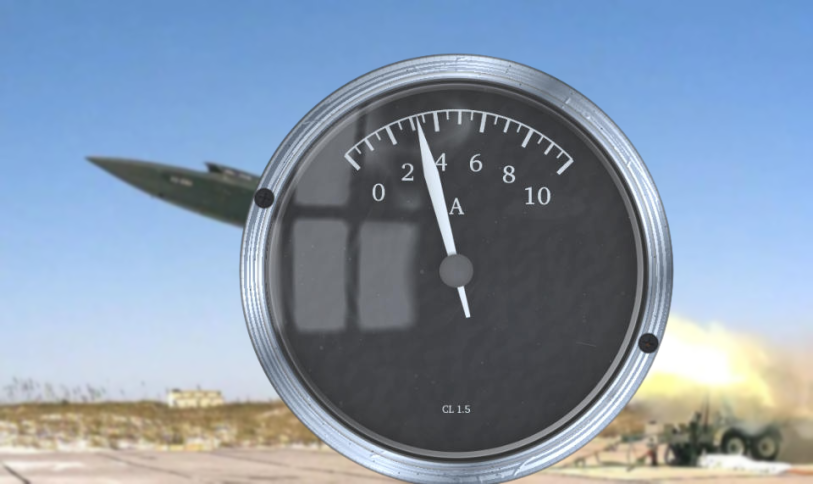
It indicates A 3.25
